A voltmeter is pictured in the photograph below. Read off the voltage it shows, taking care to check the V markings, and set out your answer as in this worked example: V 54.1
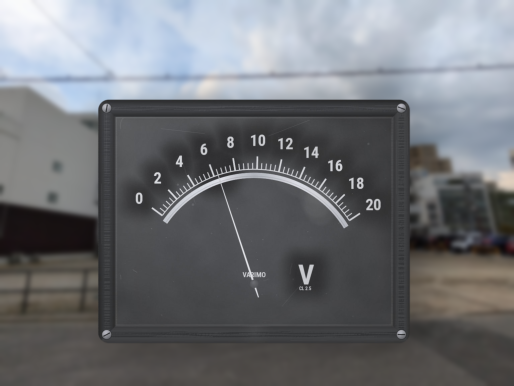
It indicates V 6.4
